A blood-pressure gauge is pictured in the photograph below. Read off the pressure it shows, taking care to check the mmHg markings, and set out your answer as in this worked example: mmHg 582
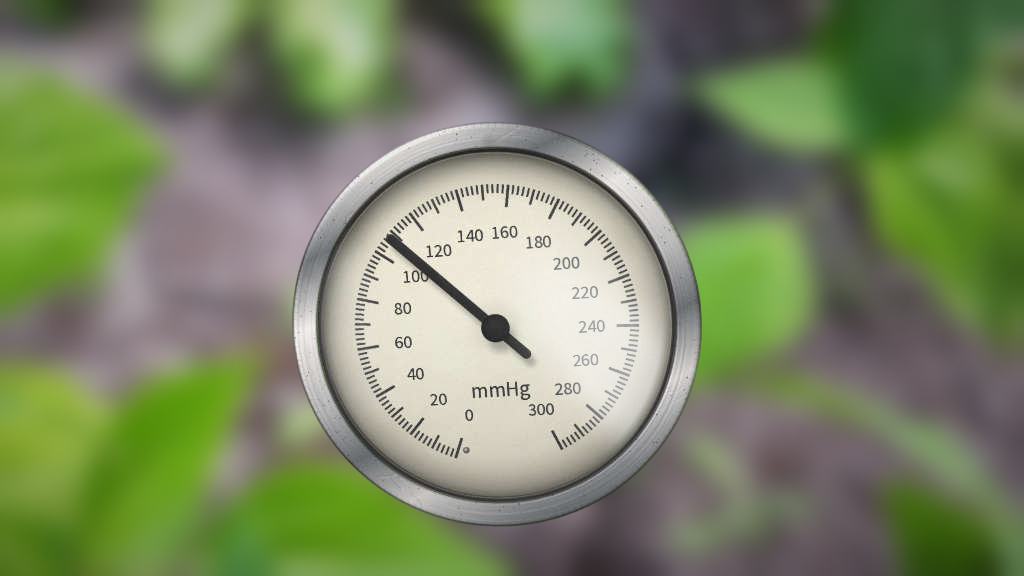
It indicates mmHg 108
